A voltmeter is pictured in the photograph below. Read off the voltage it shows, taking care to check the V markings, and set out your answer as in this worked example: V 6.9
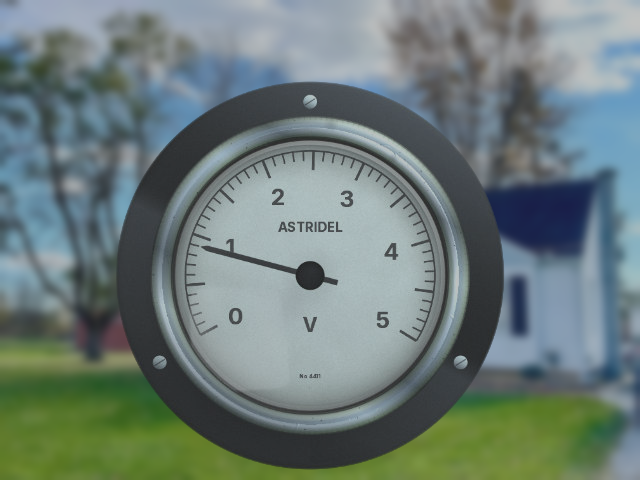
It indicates V 0.9
